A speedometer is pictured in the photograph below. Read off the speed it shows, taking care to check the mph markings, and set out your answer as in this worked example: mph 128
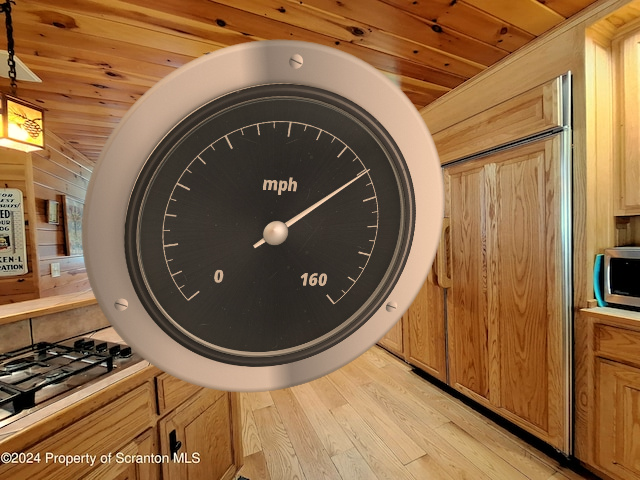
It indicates mph 110
